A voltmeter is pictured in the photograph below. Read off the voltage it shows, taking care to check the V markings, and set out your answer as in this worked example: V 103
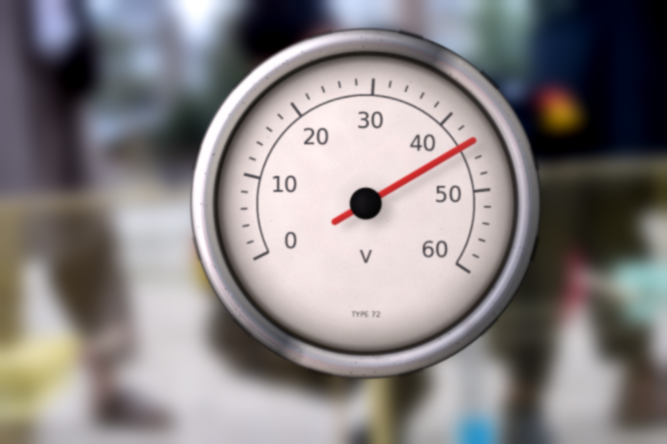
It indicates V 44
